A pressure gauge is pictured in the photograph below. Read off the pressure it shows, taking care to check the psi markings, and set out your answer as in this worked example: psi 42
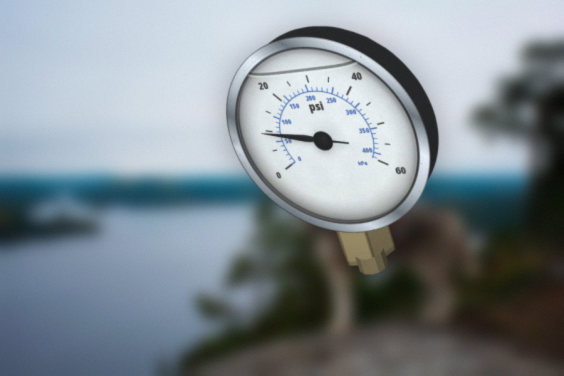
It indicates psi 10
